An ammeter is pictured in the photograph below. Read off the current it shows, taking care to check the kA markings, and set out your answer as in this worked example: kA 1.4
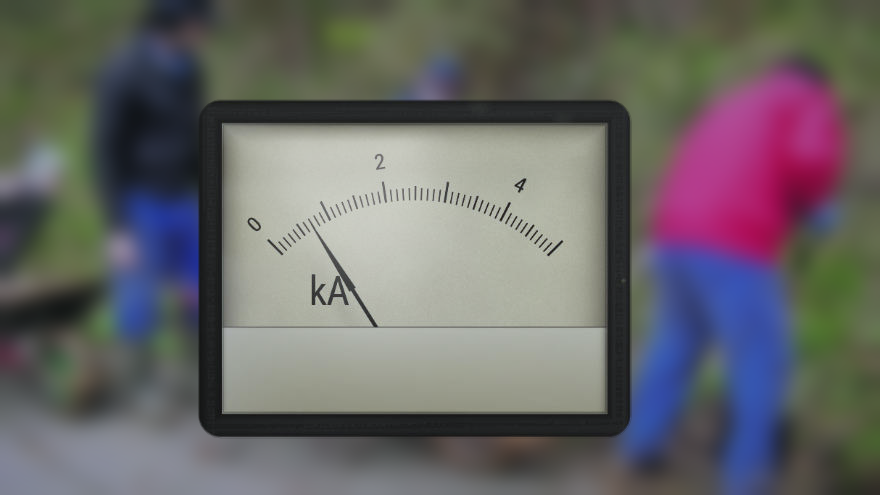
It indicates kA 0.7
